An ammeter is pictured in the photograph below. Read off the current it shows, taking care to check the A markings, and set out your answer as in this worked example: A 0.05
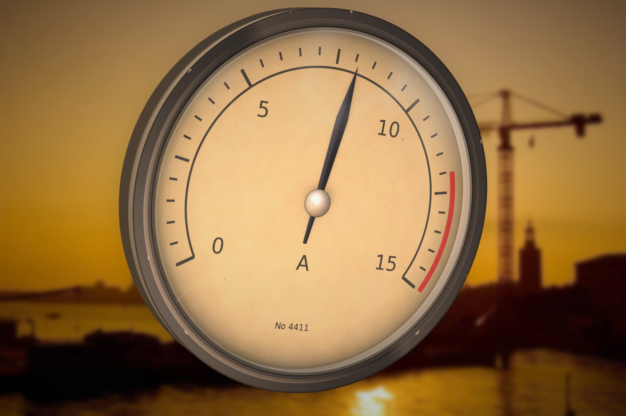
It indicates A 8
